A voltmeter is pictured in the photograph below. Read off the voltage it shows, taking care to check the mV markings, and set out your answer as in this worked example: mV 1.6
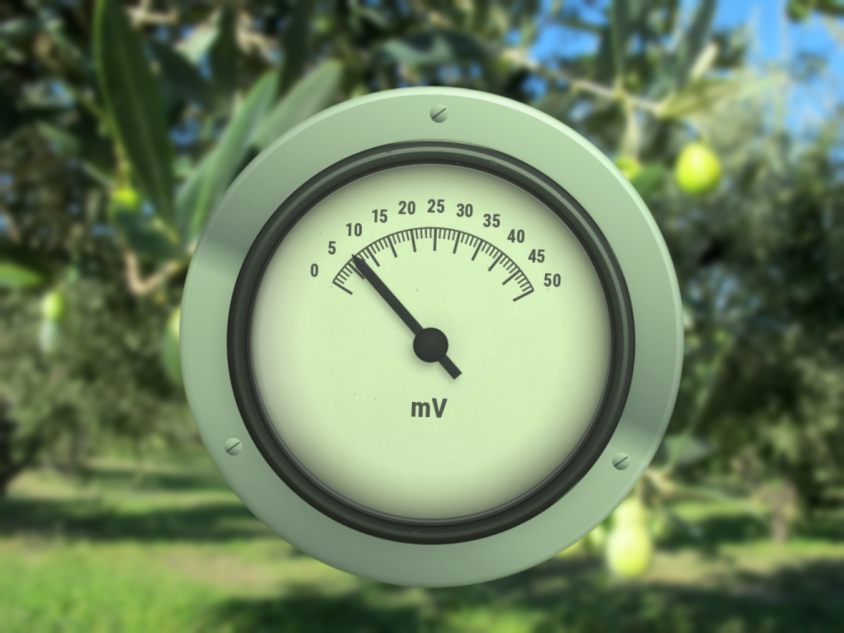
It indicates mV 7
